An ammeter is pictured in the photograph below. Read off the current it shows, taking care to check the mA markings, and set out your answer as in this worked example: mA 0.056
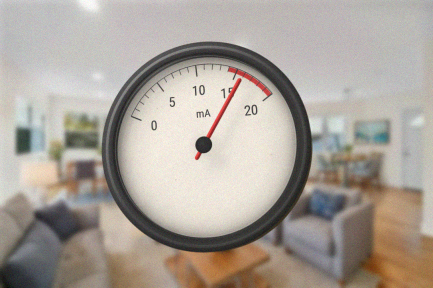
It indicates mA 16
